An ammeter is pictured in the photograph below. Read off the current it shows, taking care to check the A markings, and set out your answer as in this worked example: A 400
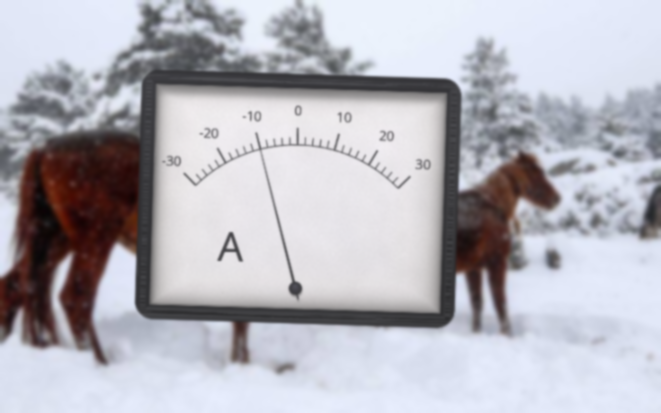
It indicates A -10
